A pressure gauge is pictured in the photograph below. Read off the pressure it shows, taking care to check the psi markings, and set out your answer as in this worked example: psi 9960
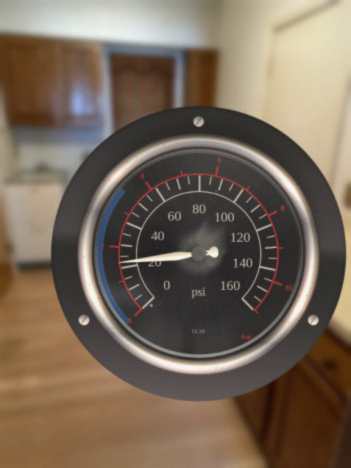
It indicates psi 22.5
